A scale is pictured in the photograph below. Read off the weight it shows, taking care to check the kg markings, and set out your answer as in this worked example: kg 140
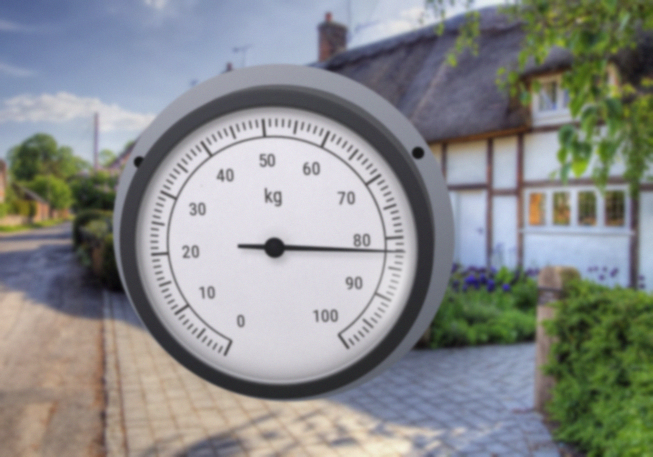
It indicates kg 82
